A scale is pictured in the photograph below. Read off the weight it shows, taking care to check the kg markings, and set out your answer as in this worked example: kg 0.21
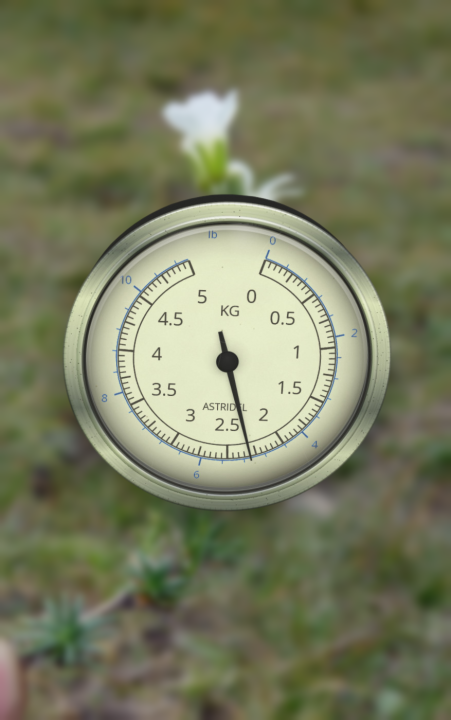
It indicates kg 2.3
